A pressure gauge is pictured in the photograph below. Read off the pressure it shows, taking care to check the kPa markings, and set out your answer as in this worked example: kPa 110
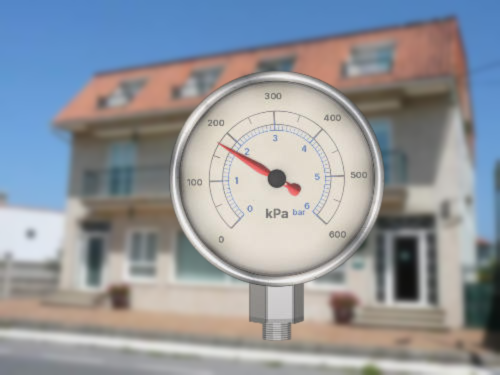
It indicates kPa 175
